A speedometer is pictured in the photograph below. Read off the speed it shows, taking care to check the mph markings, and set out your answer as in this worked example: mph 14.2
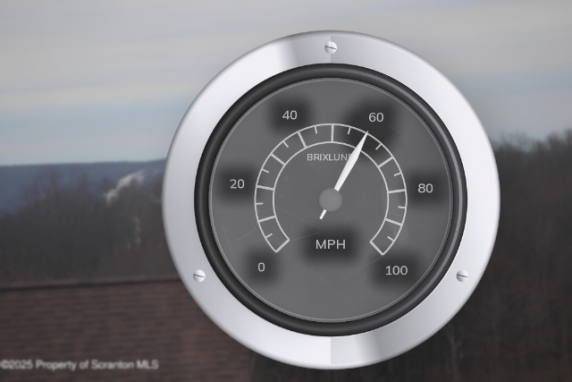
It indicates mph 60
